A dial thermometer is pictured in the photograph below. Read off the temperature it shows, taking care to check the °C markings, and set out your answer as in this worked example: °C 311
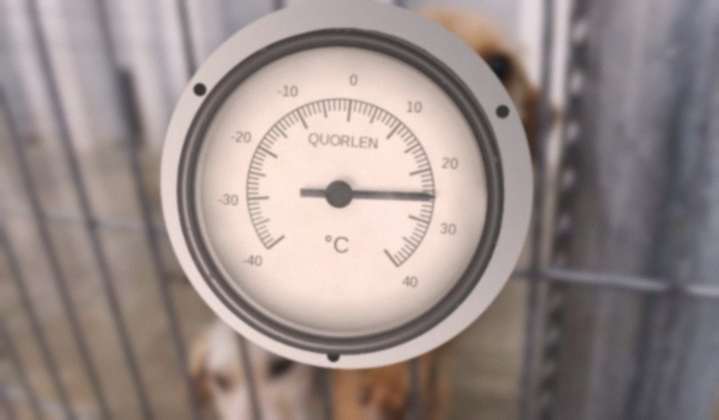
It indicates °C 25
